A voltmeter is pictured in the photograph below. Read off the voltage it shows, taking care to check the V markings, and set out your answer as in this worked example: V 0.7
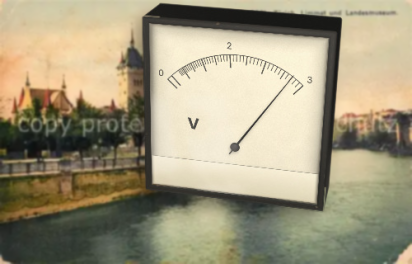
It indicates V 2.85
